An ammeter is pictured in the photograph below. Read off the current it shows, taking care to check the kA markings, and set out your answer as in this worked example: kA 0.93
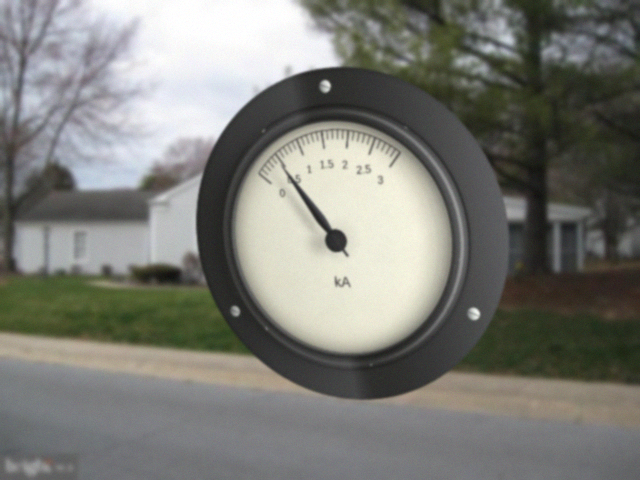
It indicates kA 0.5
